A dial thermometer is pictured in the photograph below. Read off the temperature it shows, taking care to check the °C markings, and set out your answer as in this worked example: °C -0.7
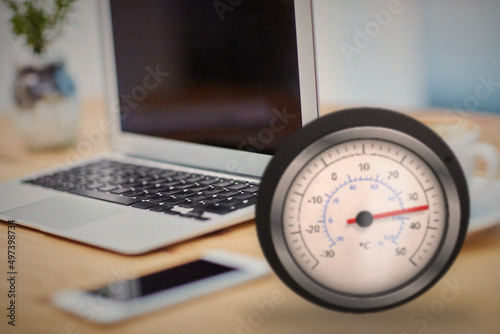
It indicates °C 34
